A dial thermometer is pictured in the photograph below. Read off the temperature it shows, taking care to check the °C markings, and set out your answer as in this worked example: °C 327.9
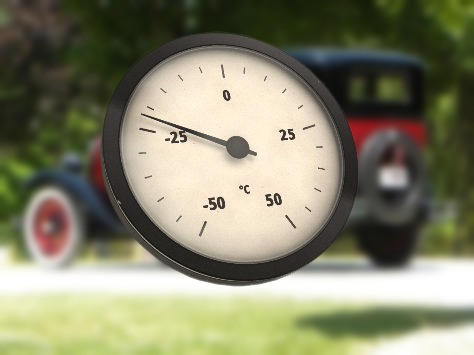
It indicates °C -22.5
